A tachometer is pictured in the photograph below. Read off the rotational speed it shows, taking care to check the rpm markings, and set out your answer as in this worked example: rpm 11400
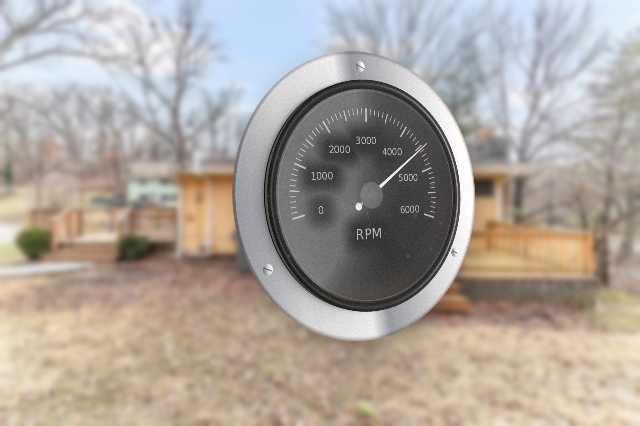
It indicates rpm 4500
